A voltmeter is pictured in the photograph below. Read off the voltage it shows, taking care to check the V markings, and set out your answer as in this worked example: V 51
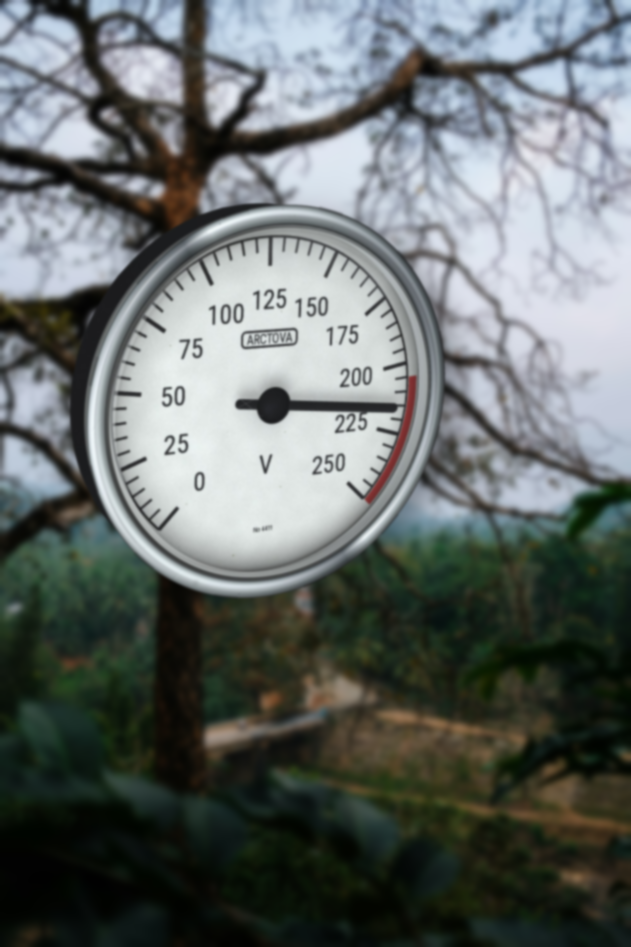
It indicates V 215
